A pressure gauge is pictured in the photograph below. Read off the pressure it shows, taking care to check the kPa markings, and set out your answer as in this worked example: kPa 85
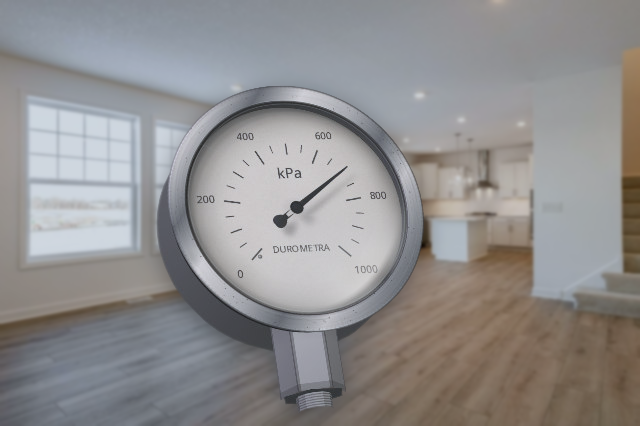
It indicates kPa 700
